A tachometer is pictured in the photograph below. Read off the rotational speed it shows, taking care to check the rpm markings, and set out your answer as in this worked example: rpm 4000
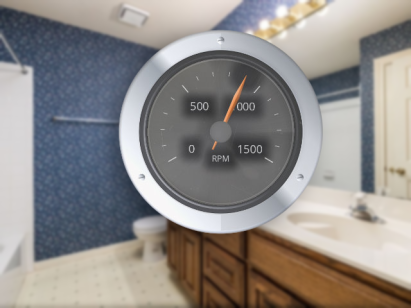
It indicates rpm 900
